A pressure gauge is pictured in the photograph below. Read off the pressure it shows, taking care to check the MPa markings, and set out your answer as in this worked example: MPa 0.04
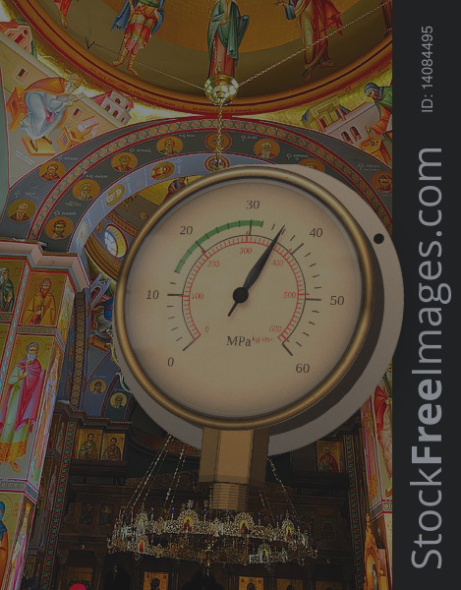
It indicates MPa 36
